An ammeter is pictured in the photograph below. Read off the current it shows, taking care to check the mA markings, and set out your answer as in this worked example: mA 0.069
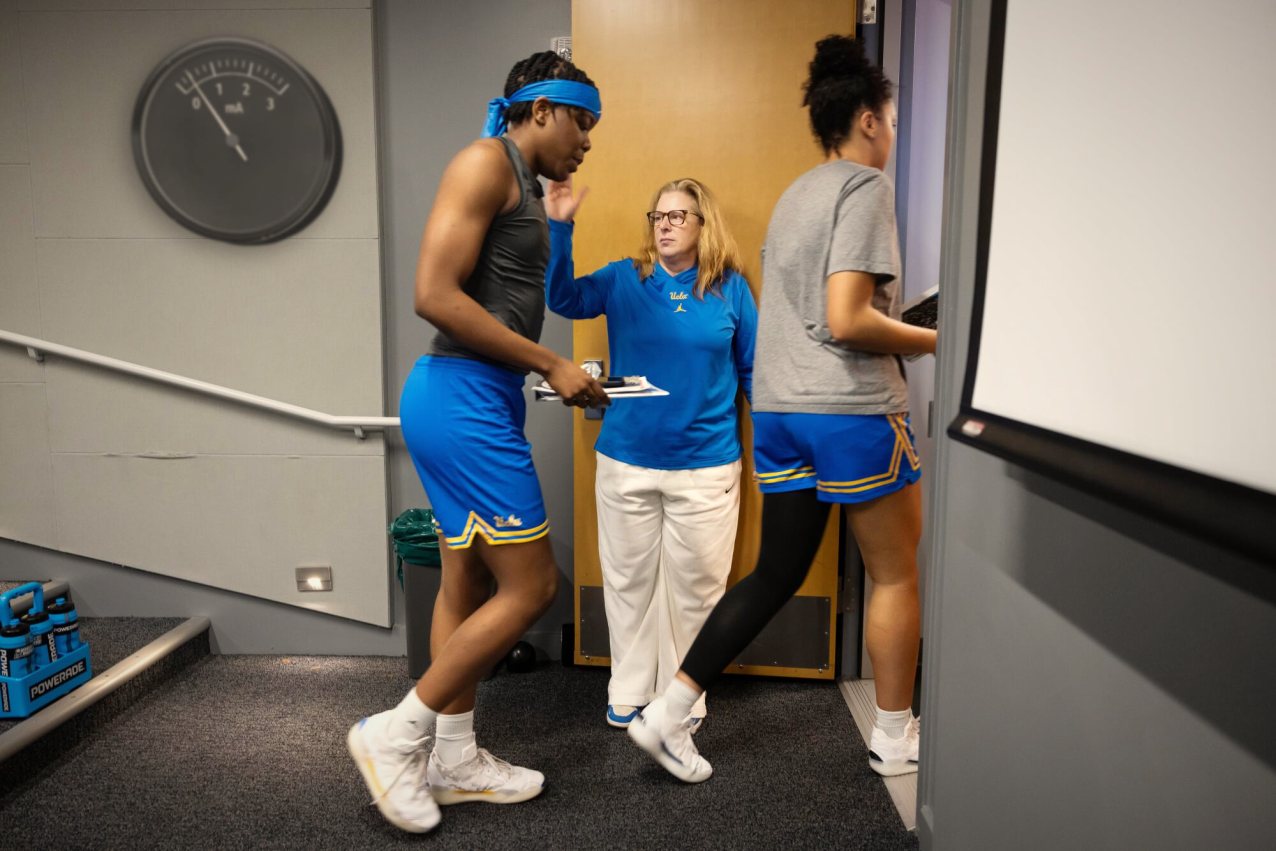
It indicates mA 0.4
